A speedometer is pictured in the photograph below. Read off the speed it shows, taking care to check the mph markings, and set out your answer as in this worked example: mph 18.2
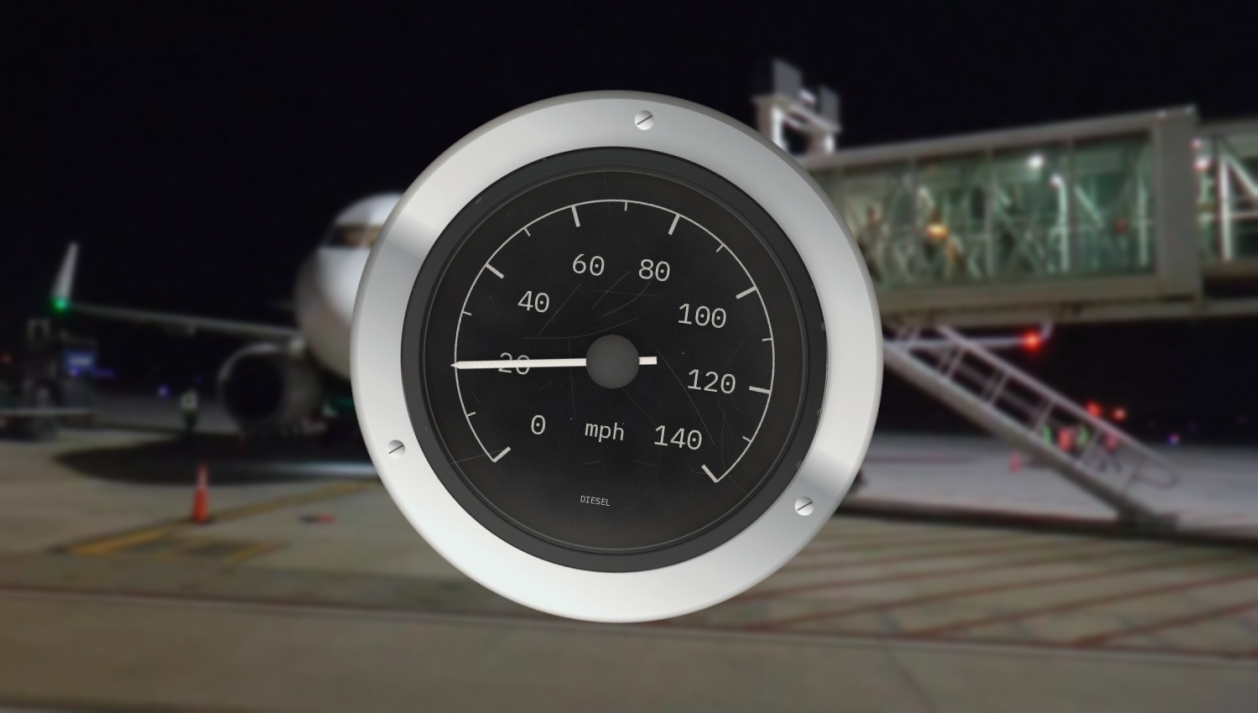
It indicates mph 20
